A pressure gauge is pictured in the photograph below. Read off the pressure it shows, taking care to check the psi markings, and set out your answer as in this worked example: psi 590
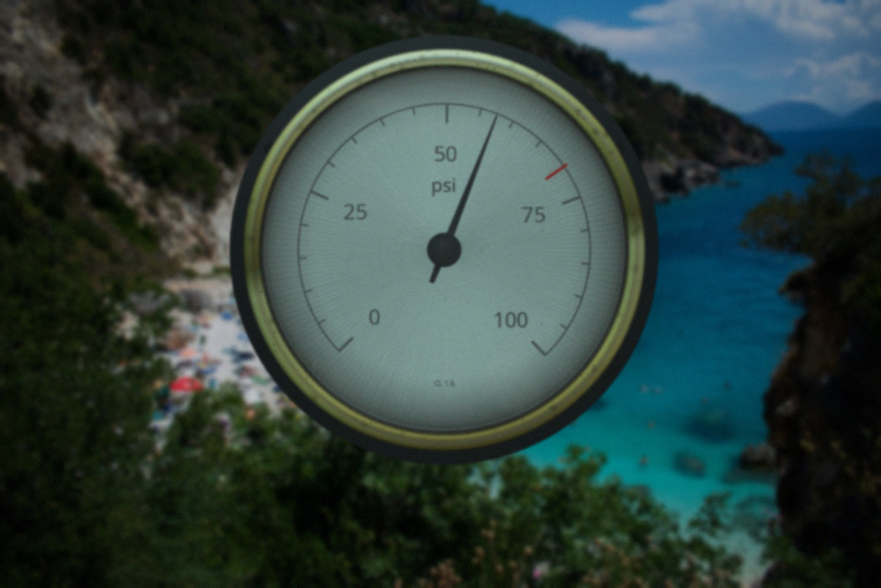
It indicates psi 57.5
